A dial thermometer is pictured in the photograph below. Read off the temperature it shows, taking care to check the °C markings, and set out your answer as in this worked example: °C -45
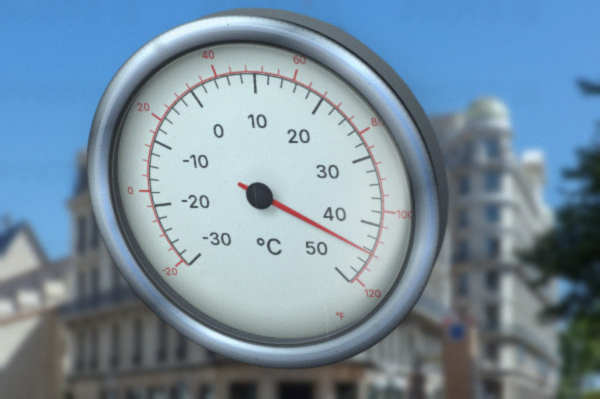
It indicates °C 44
